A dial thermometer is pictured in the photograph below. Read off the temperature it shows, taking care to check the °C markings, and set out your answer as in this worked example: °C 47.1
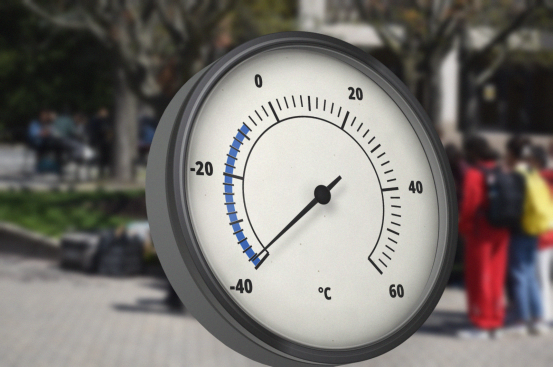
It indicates °C -38
